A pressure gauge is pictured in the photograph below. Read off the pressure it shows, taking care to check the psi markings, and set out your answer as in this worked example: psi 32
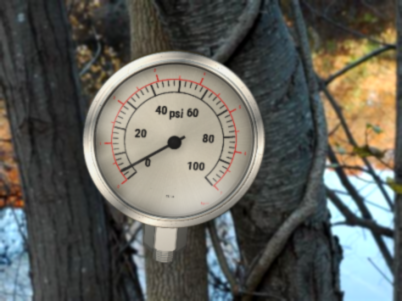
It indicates psi 4
